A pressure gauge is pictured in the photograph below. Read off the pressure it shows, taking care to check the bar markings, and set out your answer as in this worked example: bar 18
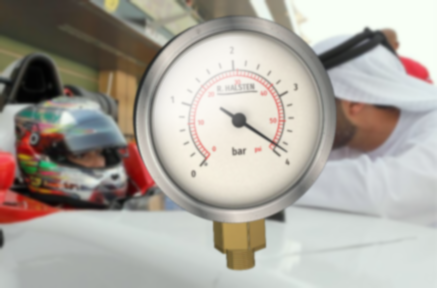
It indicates bar 3.9
